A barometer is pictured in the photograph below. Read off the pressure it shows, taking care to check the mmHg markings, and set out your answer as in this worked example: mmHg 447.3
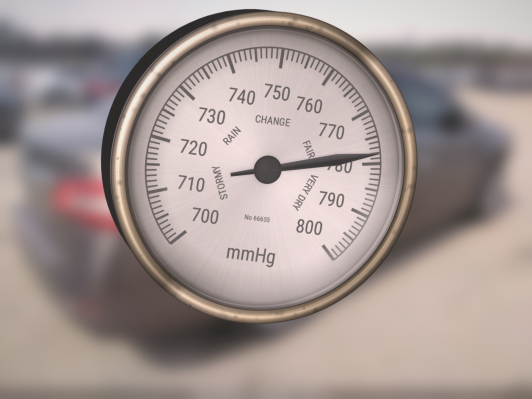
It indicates mmHg 778
